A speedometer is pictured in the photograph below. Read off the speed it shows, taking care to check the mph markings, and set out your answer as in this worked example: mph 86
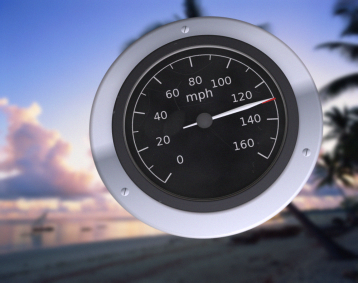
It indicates mph 130
